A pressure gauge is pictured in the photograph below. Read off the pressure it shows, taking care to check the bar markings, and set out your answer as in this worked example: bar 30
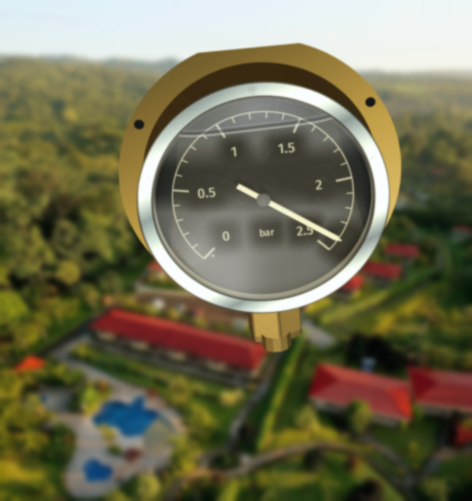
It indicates bar 2.4
